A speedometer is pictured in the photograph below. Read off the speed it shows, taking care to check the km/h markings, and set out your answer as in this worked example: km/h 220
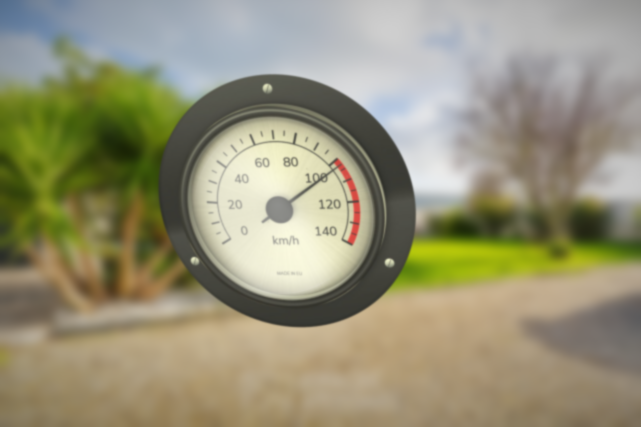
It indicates km/h 102.5
